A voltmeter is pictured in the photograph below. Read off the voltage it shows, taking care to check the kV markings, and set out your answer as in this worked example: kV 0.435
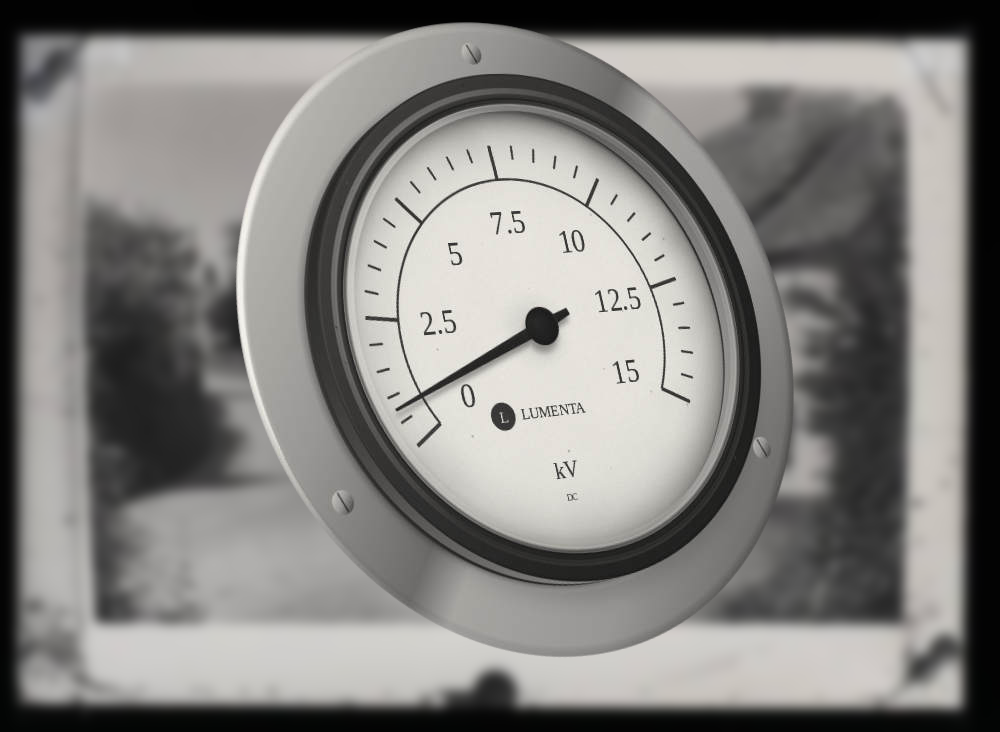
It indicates kV 0.75
